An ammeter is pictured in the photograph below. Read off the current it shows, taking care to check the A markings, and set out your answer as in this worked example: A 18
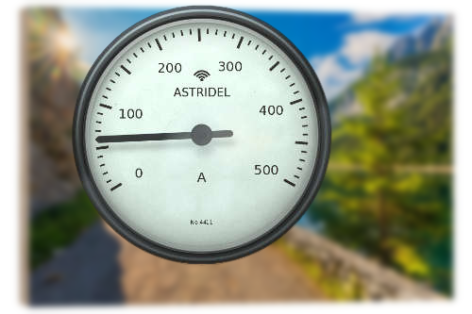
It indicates A 60
